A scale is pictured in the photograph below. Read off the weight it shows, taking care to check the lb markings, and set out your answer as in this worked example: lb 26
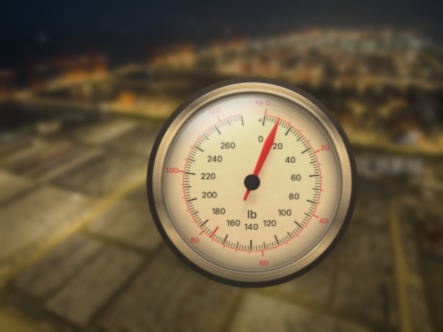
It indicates lb 10
